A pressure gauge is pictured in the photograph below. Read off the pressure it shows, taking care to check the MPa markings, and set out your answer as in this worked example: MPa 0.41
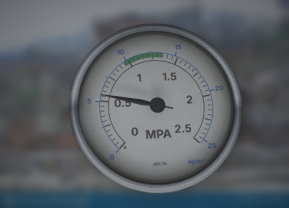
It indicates MPa 0.55
